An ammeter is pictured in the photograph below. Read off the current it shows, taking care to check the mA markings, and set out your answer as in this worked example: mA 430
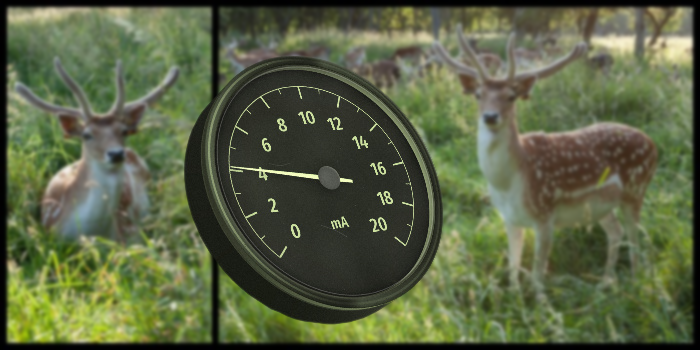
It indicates mA 4
